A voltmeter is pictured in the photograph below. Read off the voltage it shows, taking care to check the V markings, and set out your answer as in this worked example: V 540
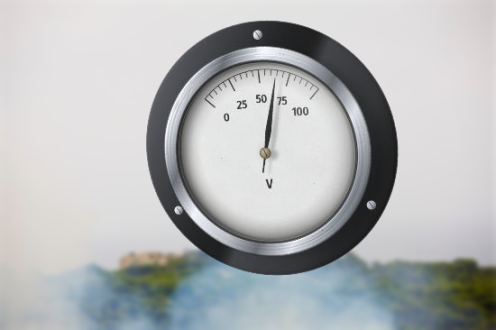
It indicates V 65
